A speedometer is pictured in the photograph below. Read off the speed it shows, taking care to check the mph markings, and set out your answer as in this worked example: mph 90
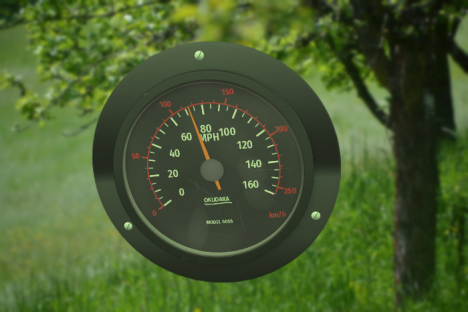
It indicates mph 72.5
